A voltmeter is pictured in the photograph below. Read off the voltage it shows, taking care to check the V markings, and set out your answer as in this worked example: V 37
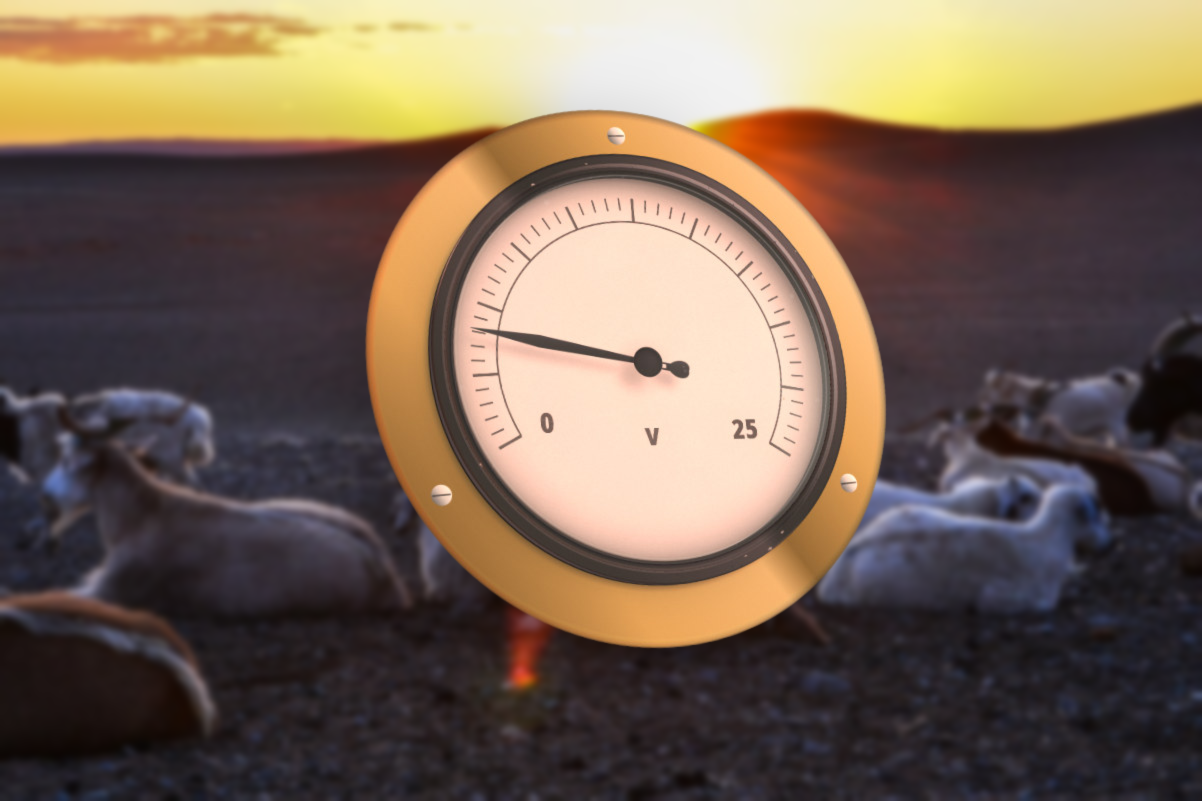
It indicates V 4
